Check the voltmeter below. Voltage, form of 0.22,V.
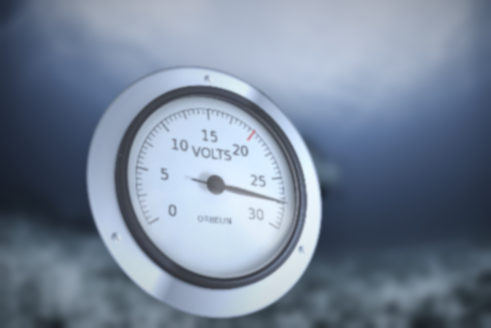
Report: 27.5,V
